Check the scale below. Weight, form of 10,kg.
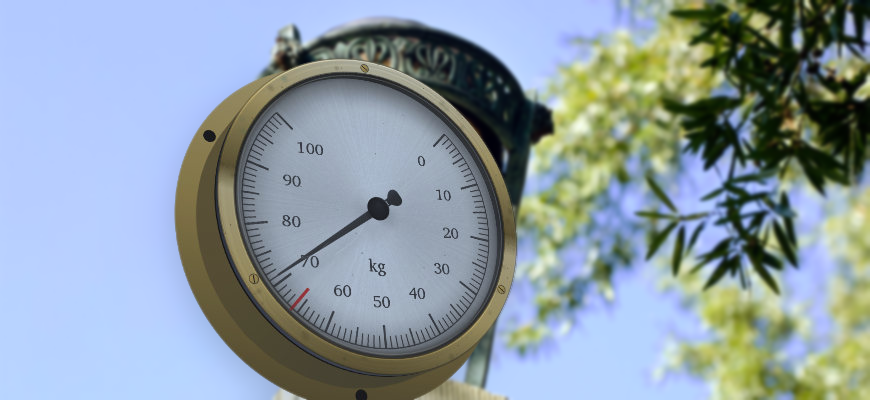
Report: 71,kg
